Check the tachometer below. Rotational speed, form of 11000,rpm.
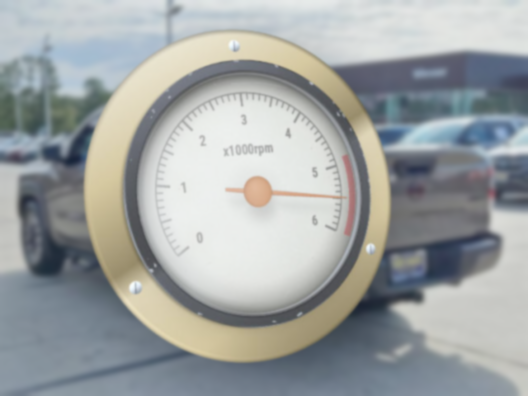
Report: 5500,rpm
